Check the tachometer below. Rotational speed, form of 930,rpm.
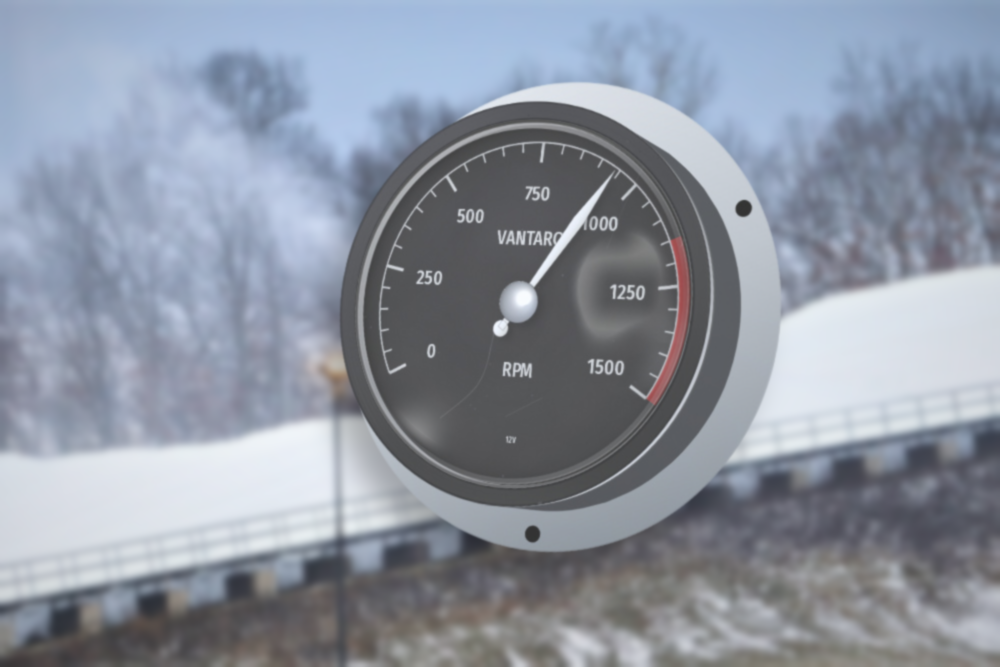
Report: 950,rpm
